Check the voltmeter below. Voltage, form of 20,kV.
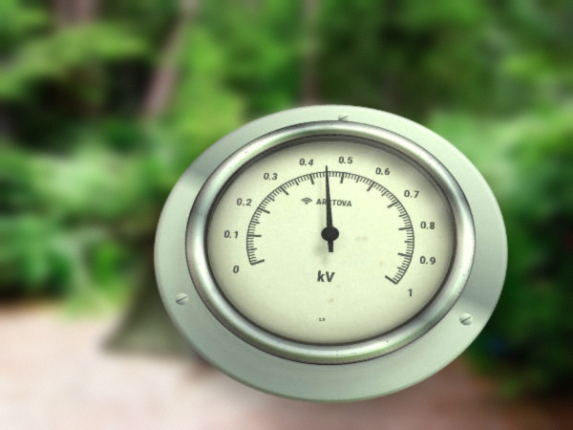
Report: 0.45,kV
